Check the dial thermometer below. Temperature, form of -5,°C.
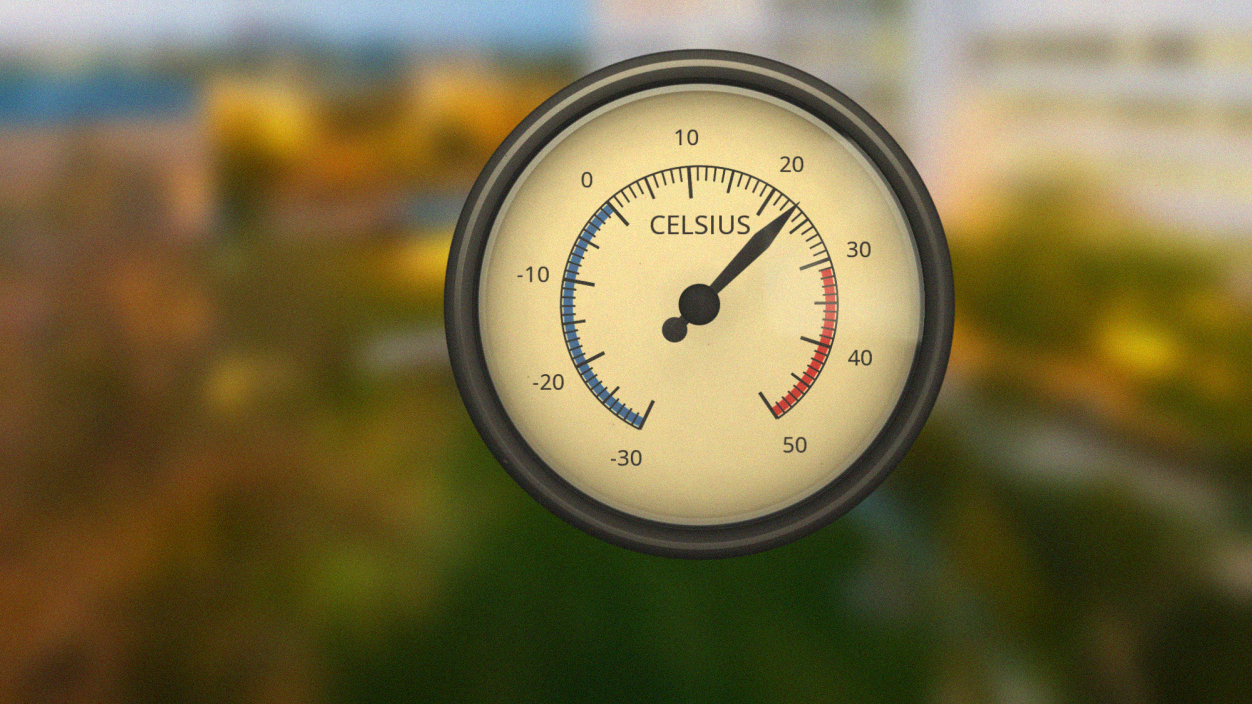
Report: 23,°C
